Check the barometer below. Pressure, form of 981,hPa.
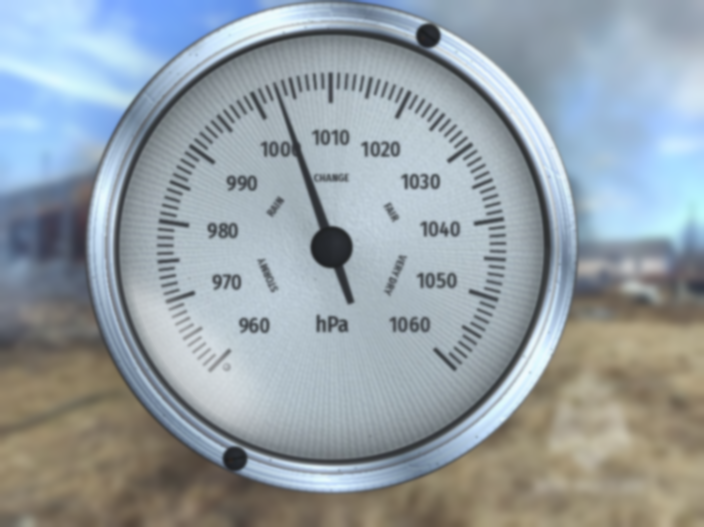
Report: 1003,hPa
